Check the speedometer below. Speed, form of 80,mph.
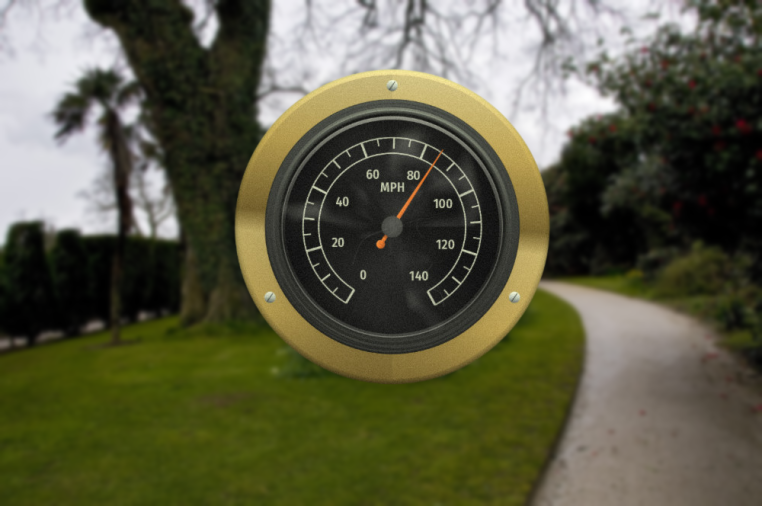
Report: 85,mph
